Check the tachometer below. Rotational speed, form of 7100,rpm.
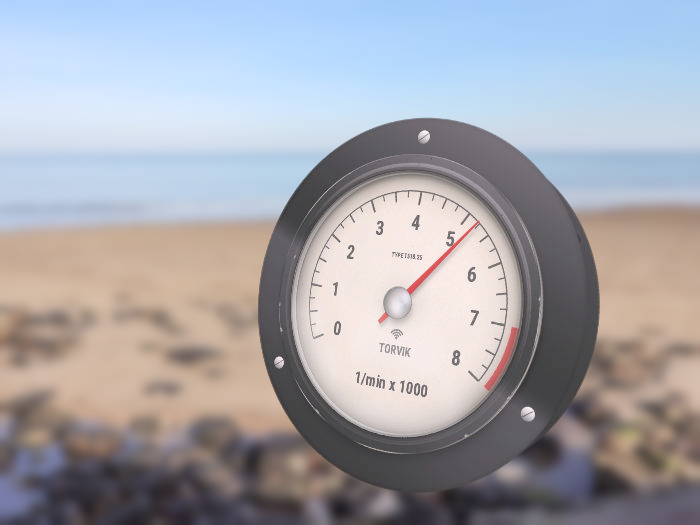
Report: 5250,rpm
